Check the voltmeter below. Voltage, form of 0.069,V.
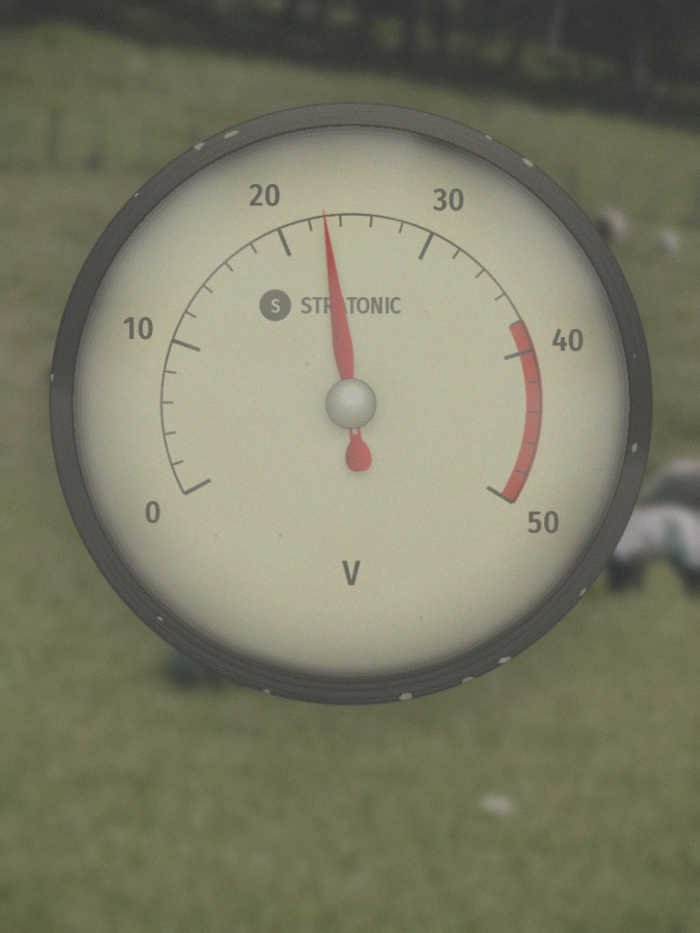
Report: 23,V
